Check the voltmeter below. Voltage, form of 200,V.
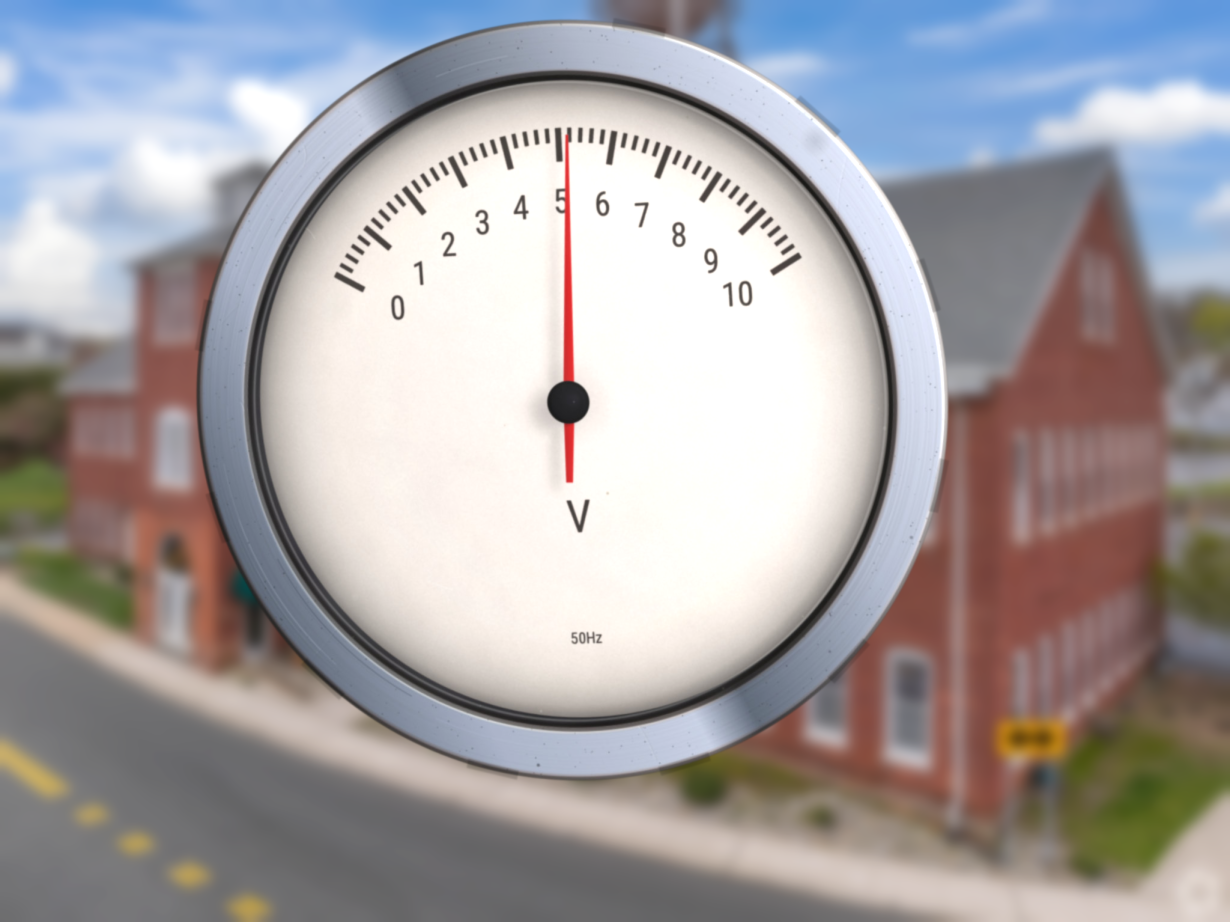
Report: 5.2,V
